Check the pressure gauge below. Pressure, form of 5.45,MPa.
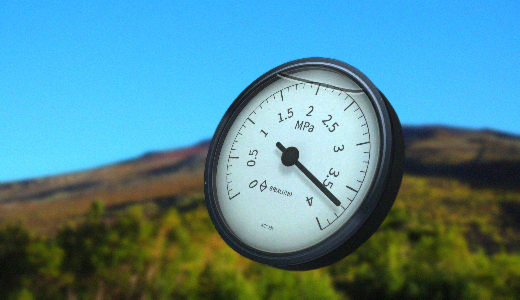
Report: 3.7,MPa
